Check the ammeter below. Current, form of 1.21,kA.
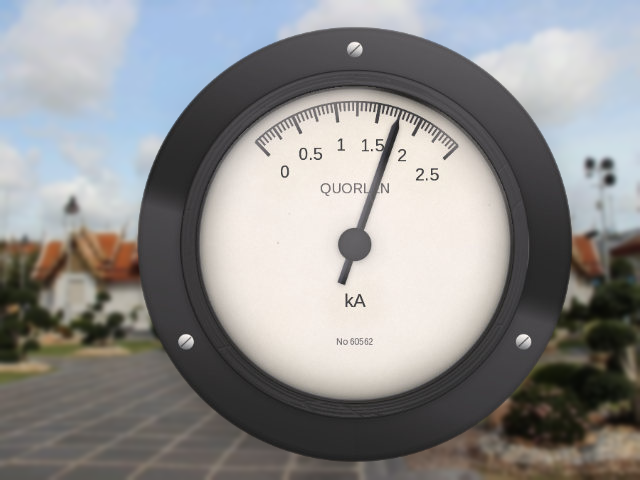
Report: 1.75,kA
